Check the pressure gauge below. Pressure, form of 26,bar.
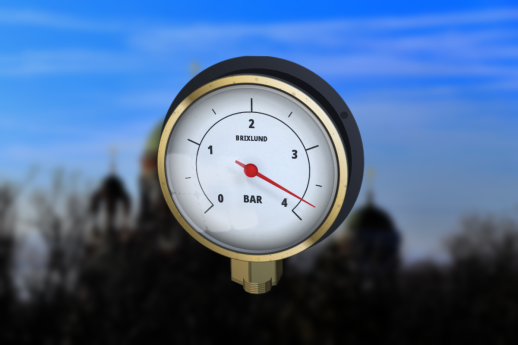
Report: 3.75,bar
